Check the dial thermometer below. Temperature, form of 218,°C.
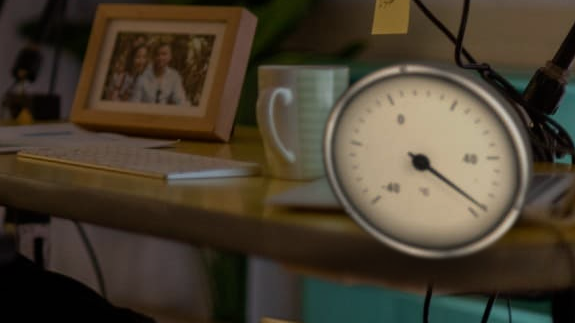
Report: 56,°C
